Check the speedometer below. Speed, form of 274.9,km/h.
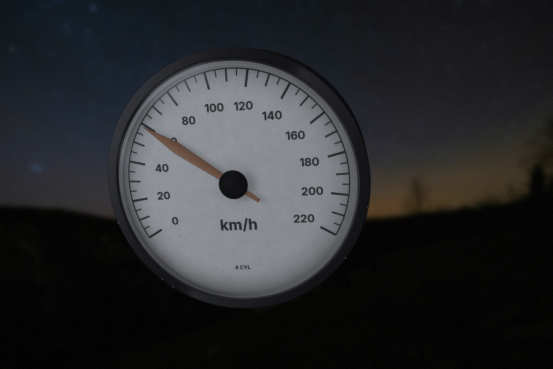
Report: 60,km/h
